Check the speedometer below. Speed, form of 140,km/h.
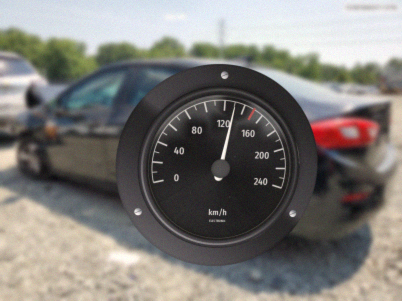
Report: 130,km/h
